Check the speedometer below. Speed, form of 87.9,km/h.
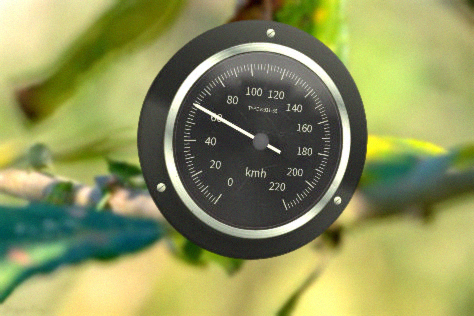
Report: 60,km/h
